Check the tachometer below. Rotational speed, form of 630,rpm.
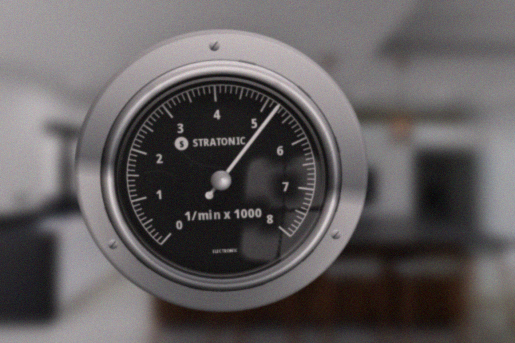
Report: 5200,rpm
